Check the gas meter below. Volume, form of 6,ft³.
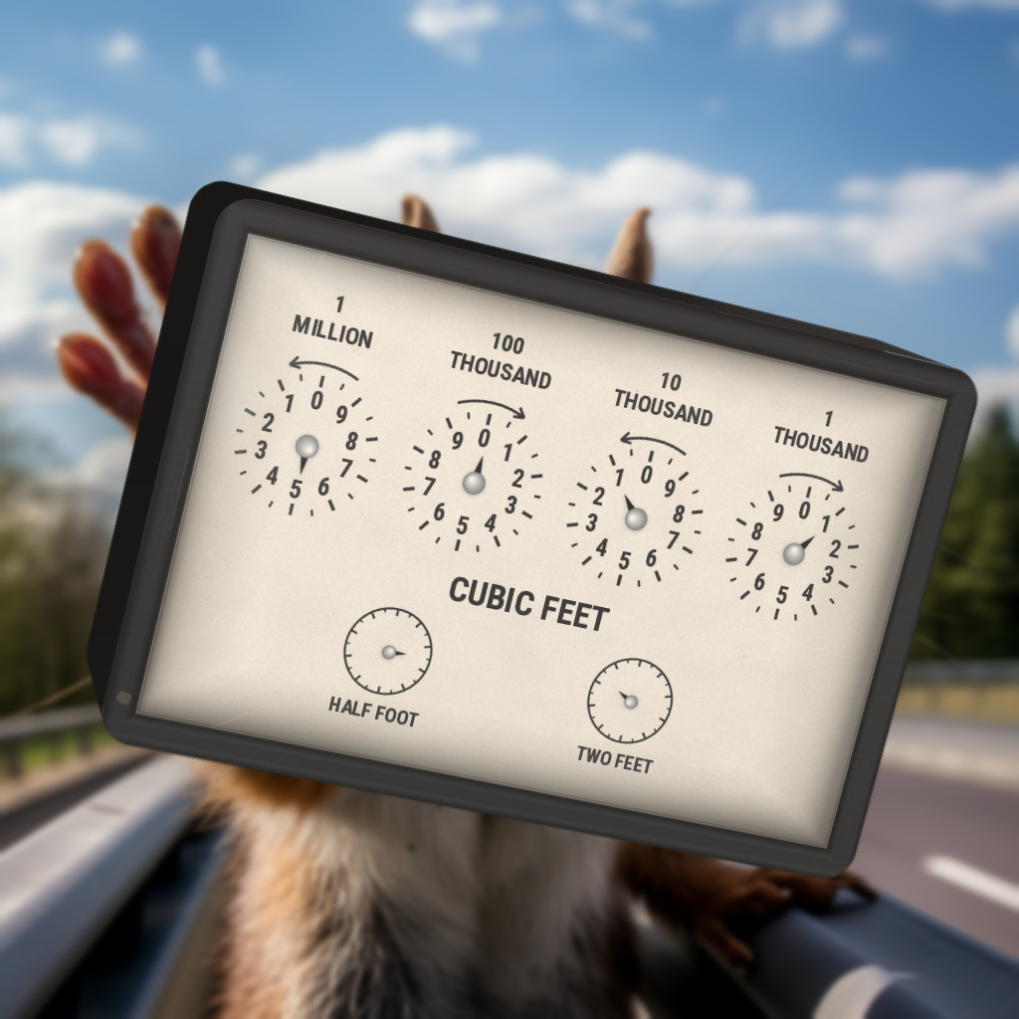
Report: 501100,ft³
